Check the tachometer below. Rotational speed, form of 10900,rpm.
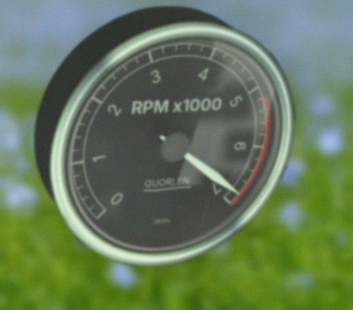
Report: 6800,rpm
